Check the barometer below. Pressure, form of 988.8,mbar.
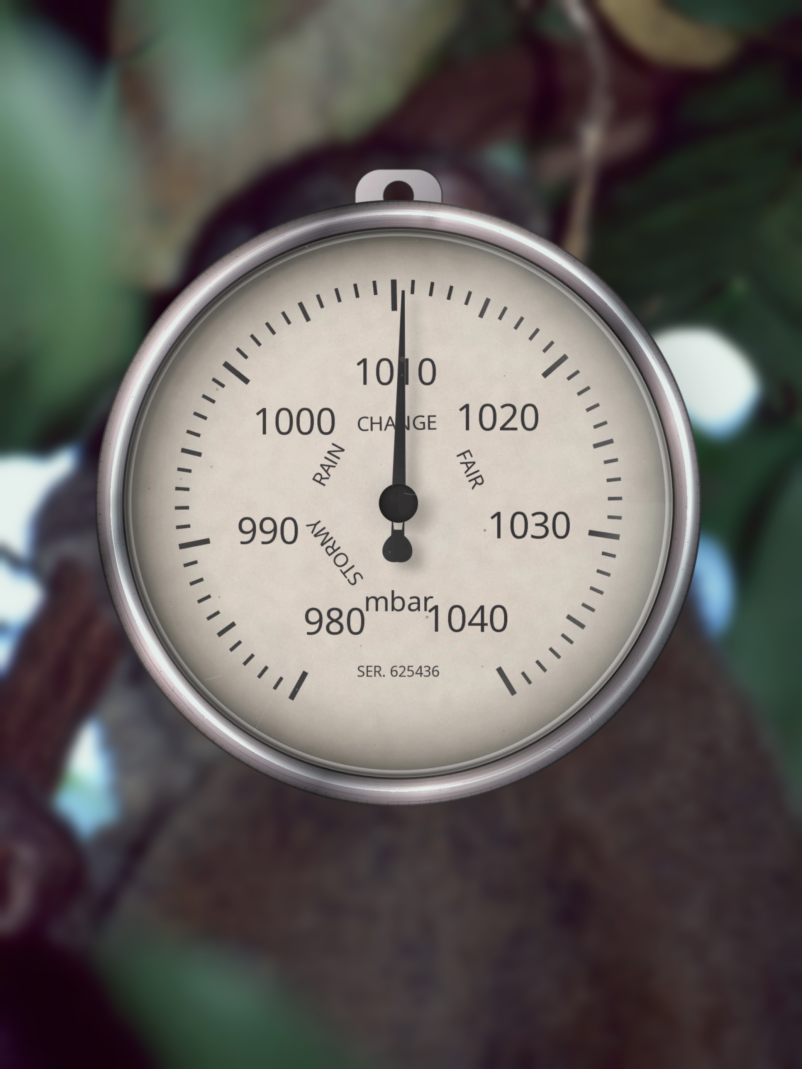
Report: 1010.5,mbar
